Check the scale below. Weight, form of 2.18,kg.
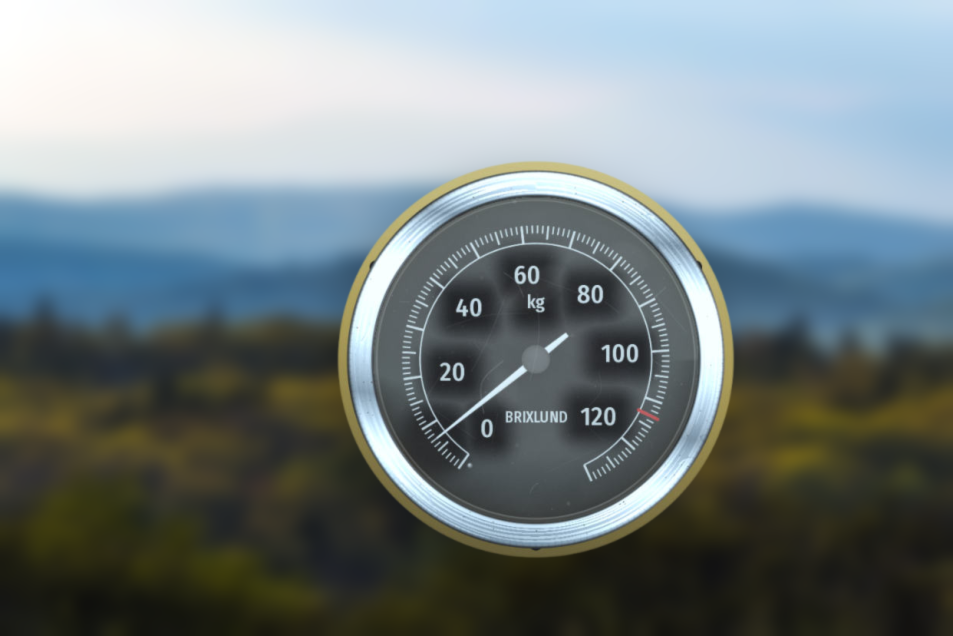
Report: 7,kg
